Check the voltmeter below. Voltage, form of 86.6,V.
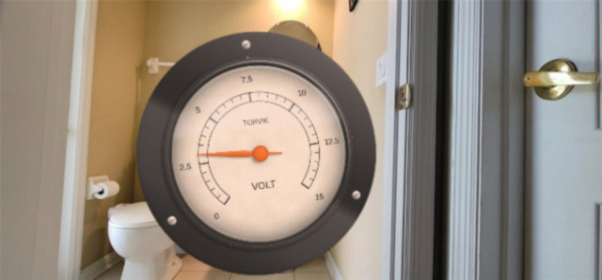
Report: 3,V
